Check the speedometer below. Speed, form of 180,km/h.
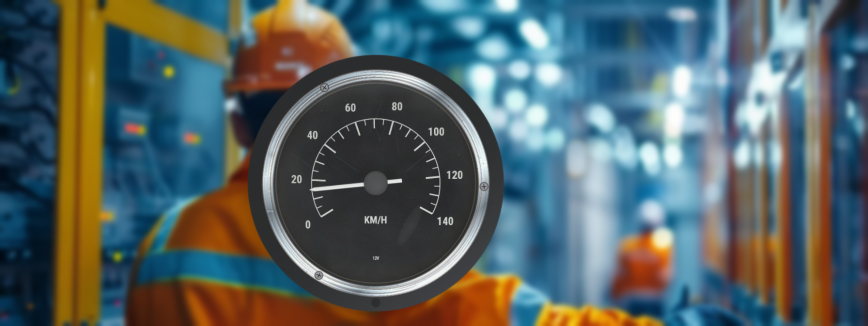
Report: 15,km/h
